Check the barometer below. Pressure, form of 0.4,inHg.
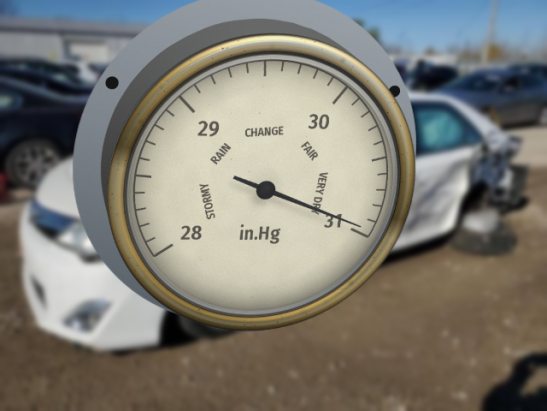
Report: 30.95,inHg
